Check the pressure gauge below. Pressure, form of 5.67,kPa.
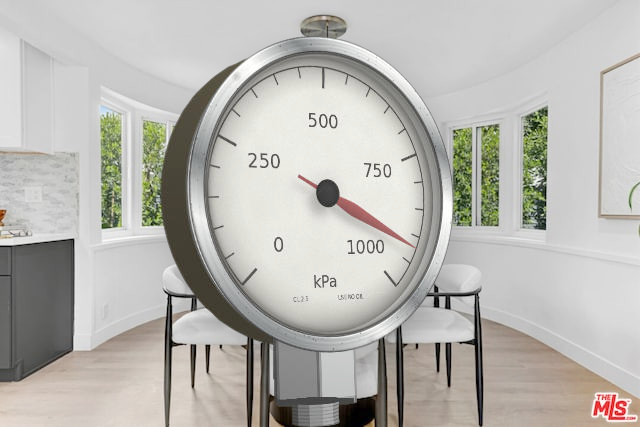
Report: 925,kPa
